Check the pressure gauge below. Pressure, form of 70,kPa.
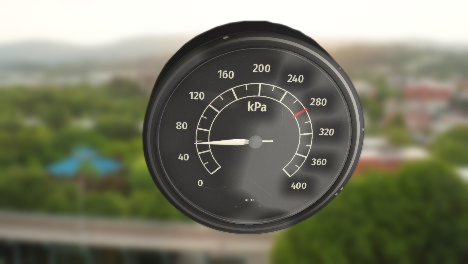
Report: 60,kPa
